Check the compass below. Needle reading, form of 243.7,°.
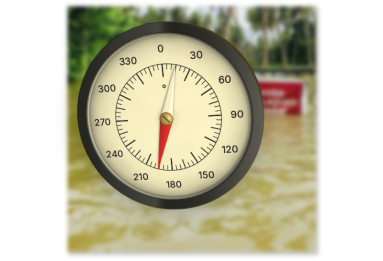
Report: 195,°
